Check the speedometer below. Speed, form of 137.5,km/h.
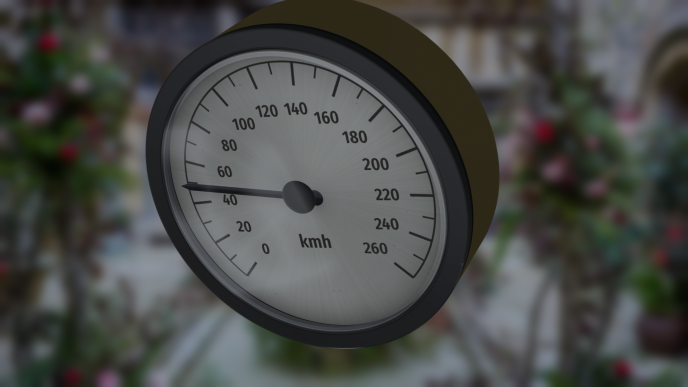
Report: 50,km/h
